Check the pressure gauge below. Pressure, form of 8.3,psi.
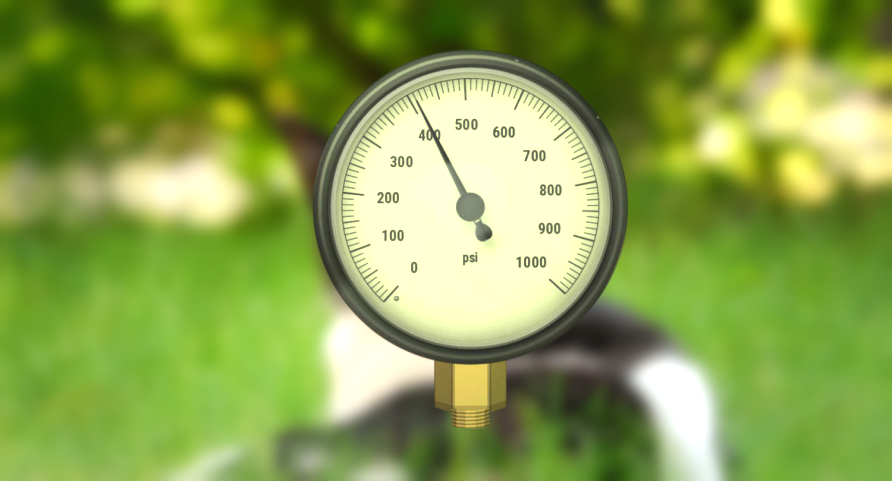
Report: 410,psi
